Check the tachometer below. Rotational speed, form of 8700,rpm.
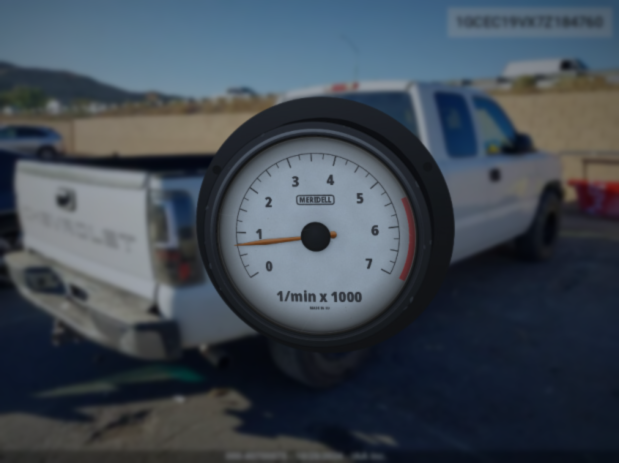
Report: 750,rpm
